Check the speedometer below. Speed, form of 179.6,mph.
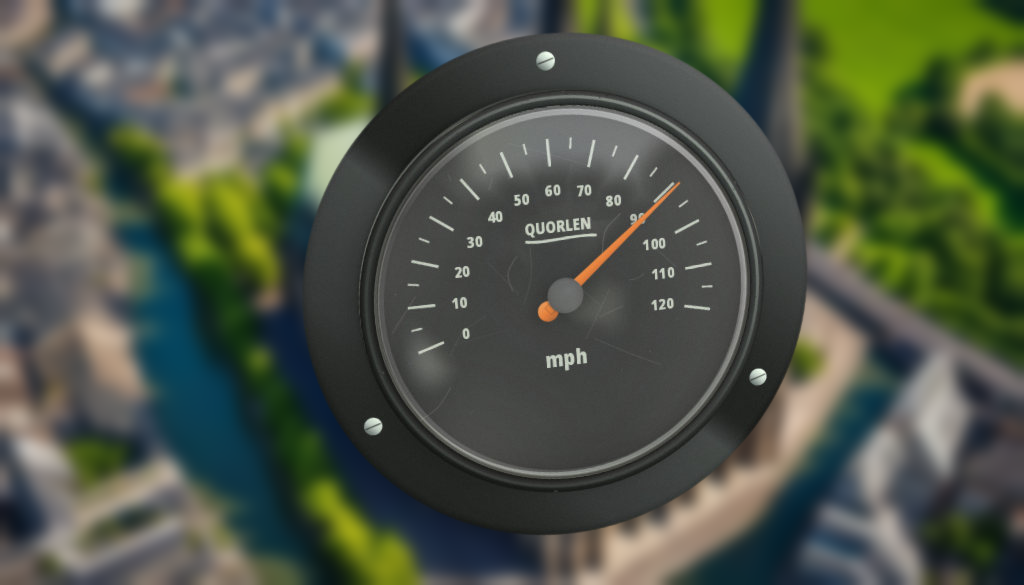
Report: 90,mph
